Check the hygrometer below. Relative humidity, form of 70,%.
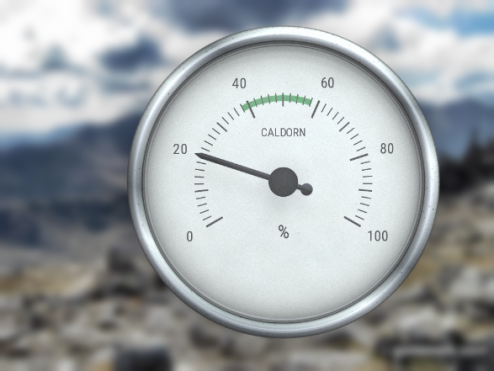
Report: 20,%
